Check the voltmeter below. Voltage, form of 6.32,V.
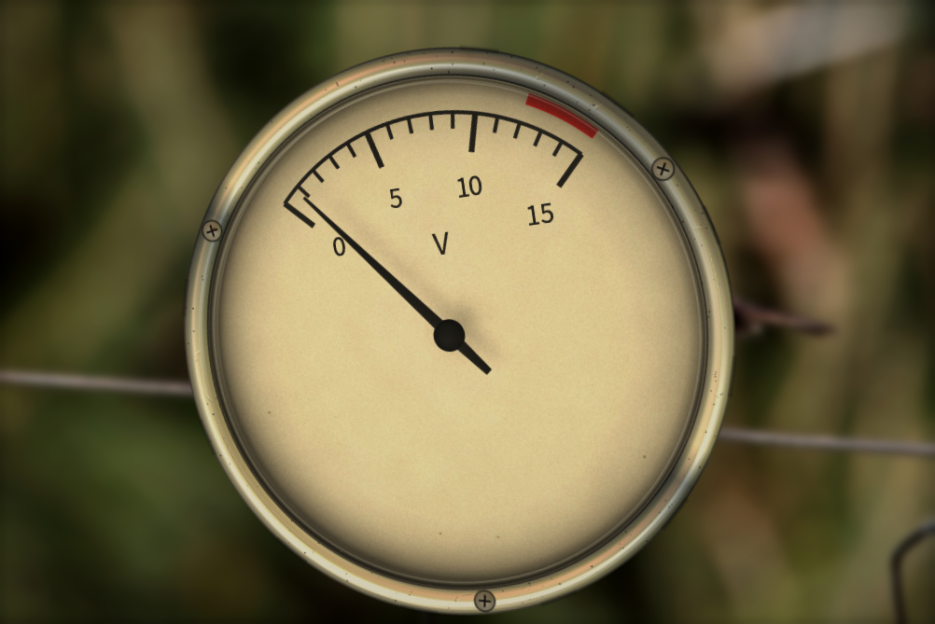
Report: 1,V
